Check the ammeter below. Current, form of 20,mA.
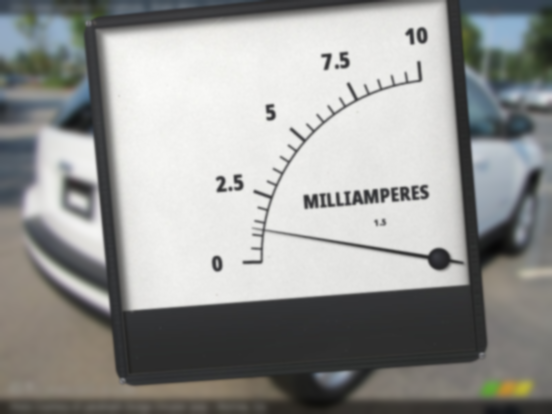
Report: 1.25,mA
